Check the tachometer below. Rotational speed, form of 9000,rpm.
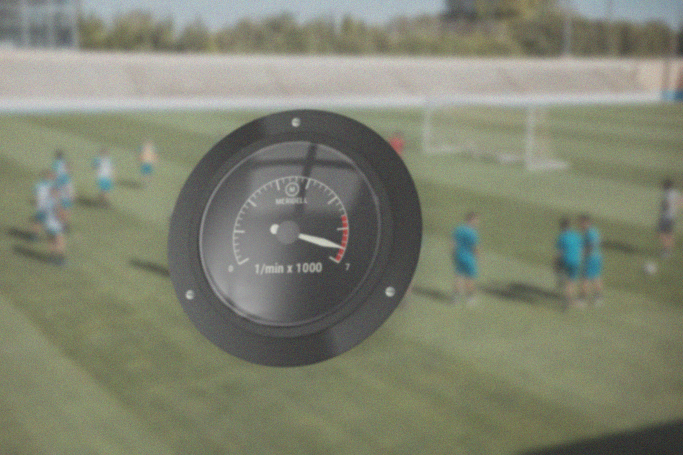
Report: 6600,rpm
